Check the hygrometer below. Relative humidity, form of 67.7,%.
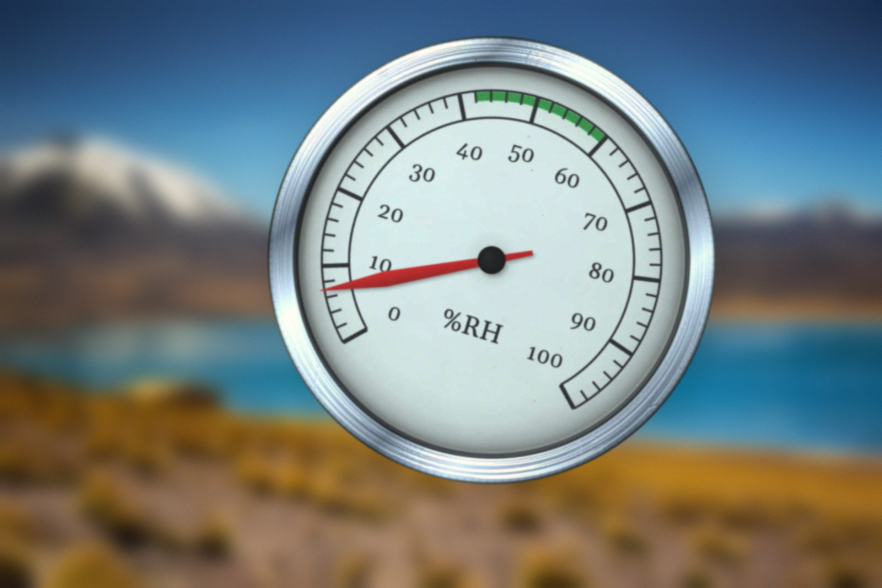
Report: 7,%
